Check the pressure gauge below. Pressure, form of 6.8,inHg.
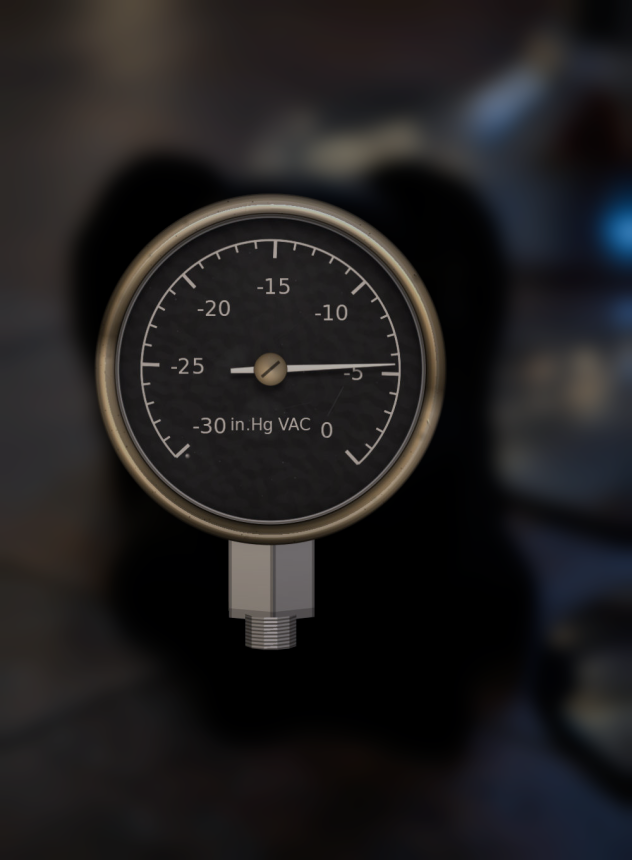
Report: -5.5,inHg
